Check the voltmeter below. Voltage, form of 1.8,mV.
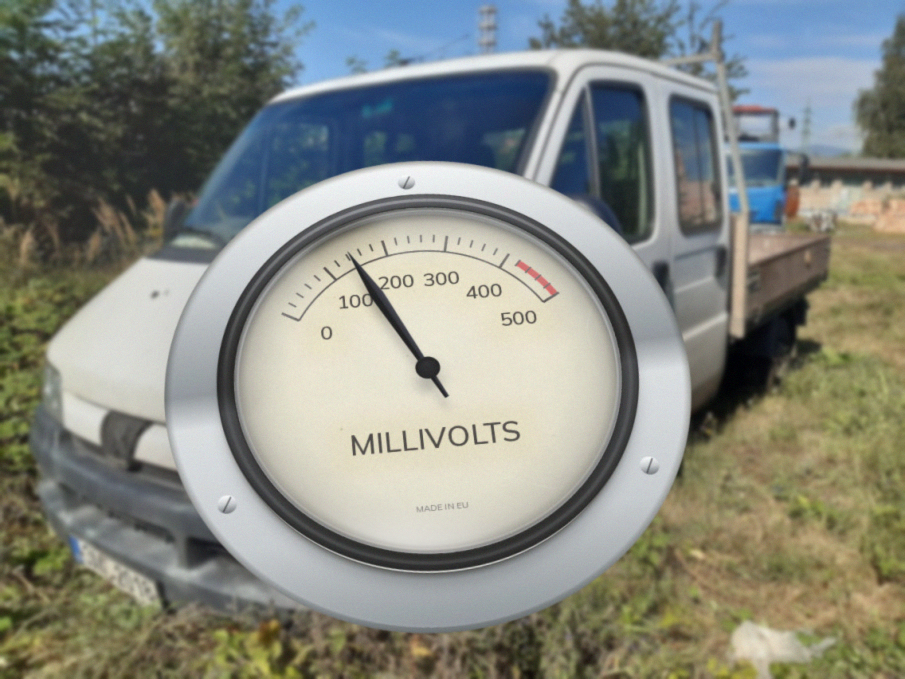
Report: 140,mV
